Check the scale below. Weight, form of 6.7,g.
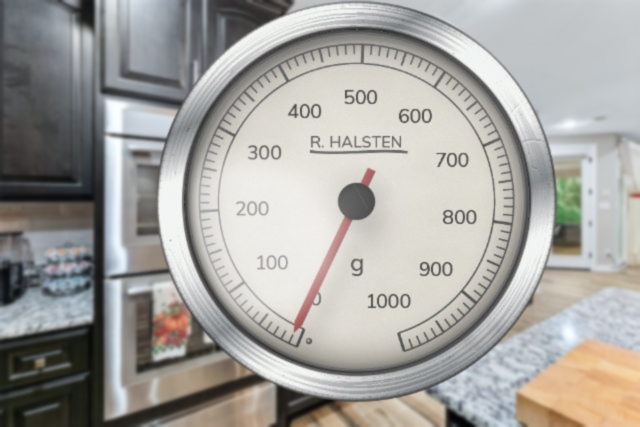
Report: 10,g
